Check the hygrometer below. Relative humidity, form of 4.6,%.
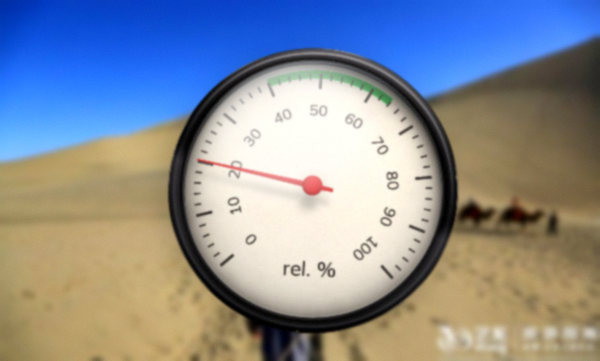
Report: 20,%
